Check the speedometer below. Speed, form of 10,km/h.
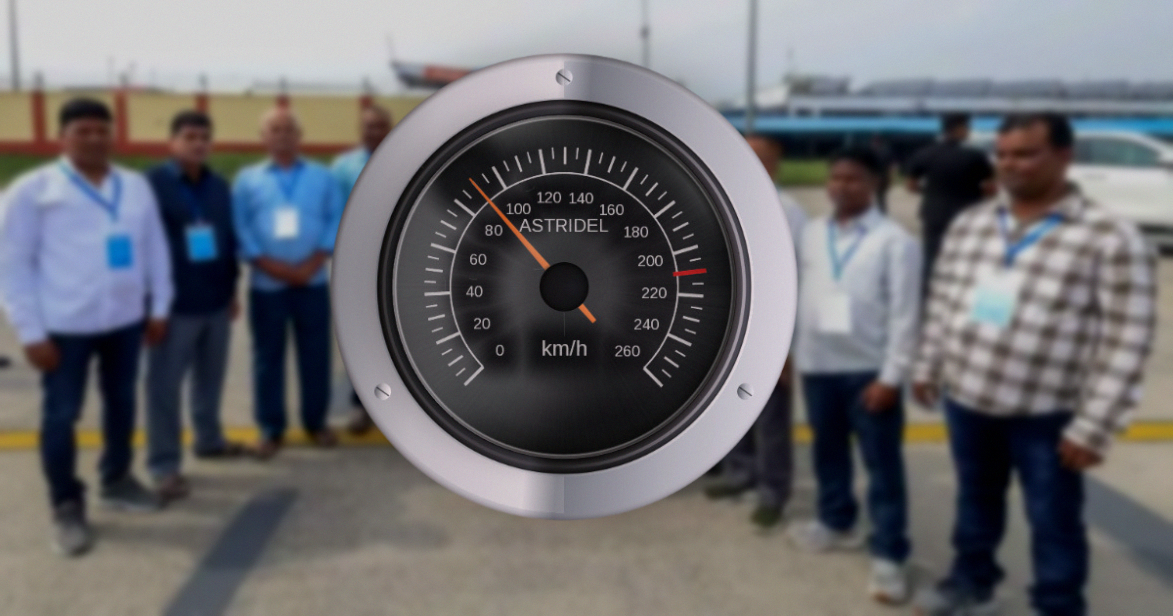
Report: 90,km/h
